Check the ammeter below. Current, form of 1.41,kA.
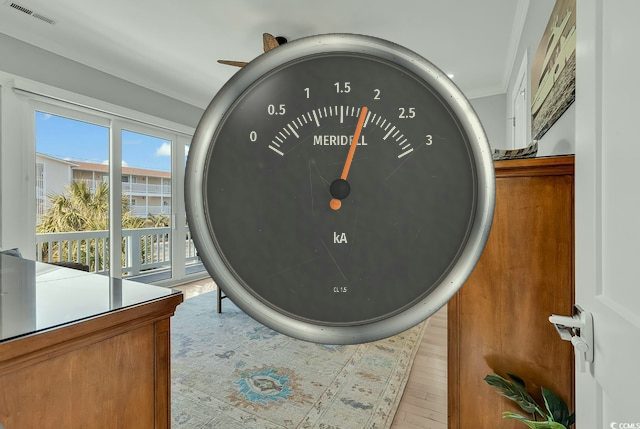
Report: 1.9,kA
